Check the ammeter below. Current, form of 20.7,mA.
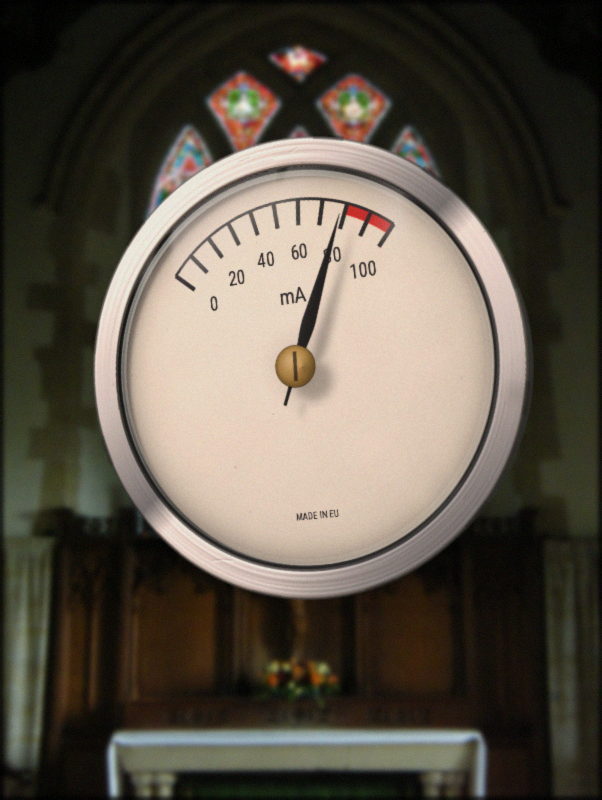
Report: 80,mA
